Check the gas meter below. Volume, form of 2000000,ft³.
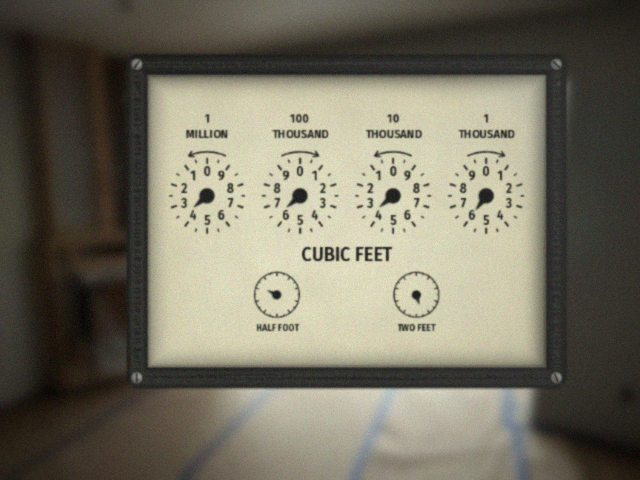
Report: 363600,ft³
